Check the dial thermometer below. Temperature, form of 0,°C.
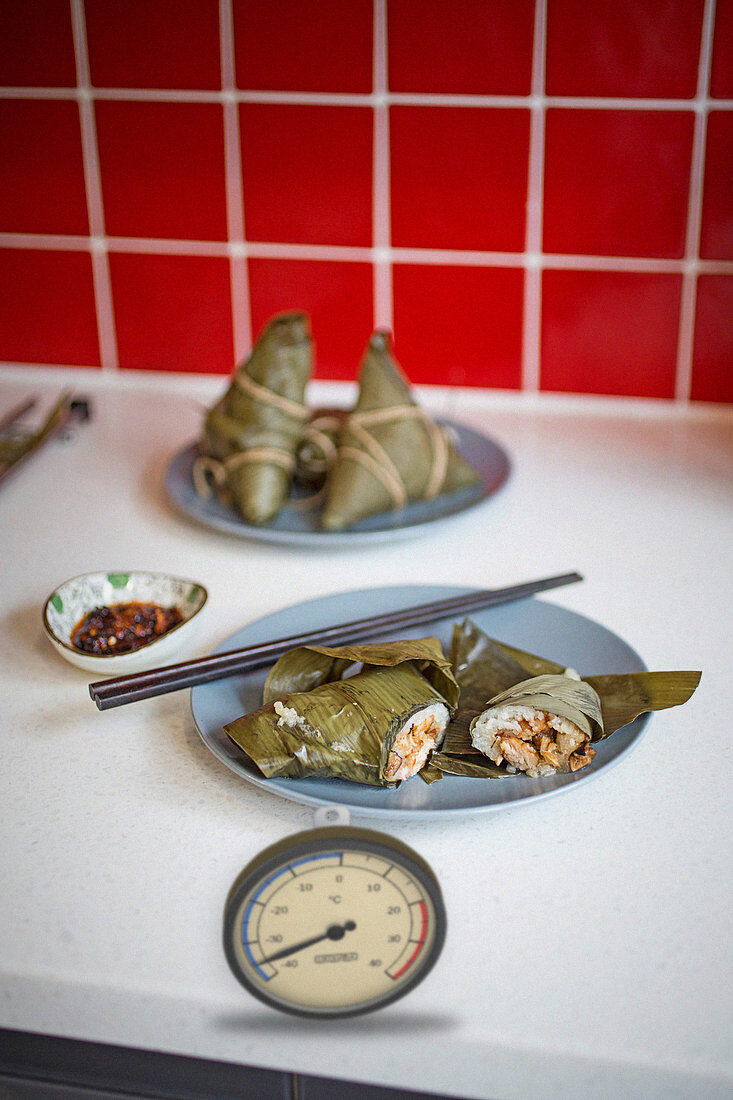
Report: -35,°C
